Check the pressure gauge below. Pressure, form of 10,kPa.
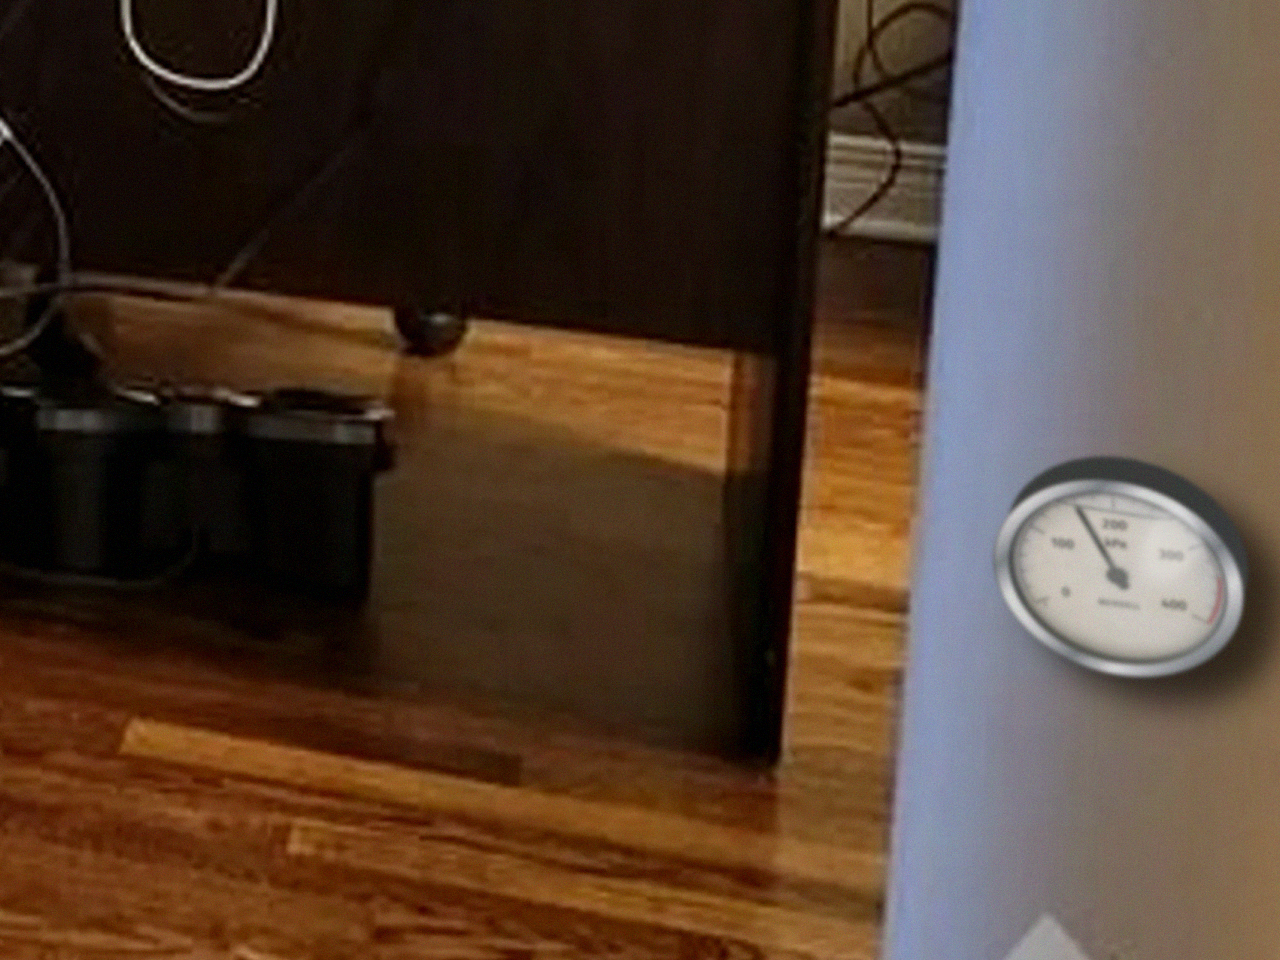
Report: 160,kPa
